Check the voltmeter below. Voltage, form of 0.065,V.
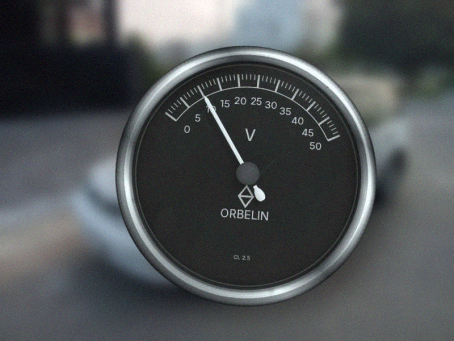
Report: 10,V
